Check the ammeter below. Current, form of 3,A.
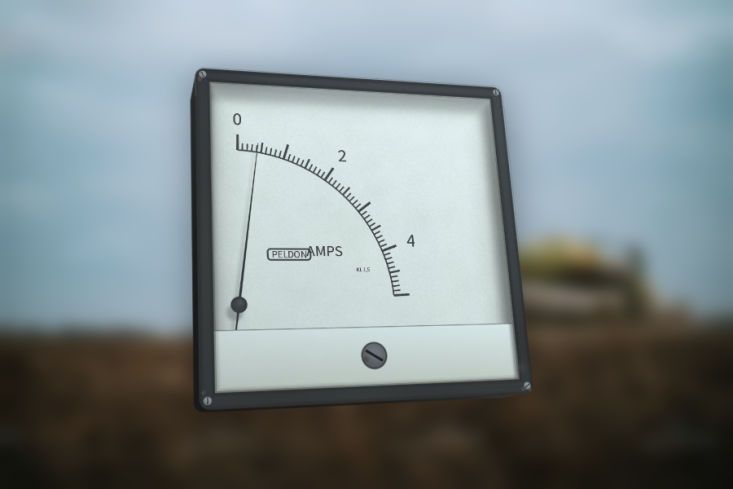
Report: 0.4,A
